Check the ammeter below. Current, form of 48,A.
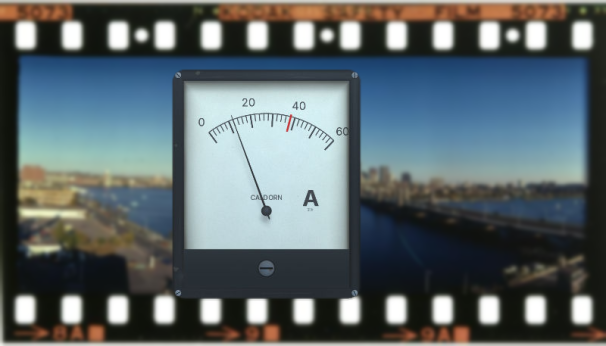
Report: 12,A
